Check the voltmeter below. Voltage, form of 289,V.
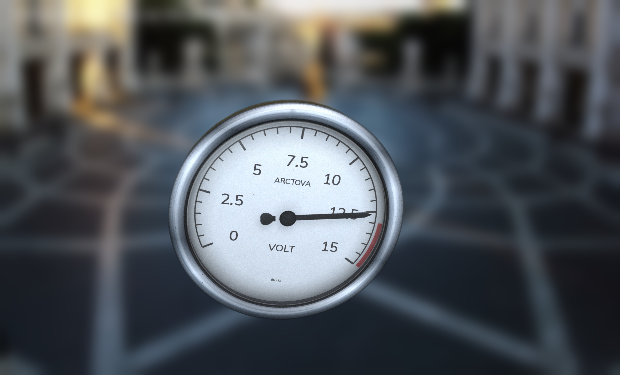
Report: 12.5,V
